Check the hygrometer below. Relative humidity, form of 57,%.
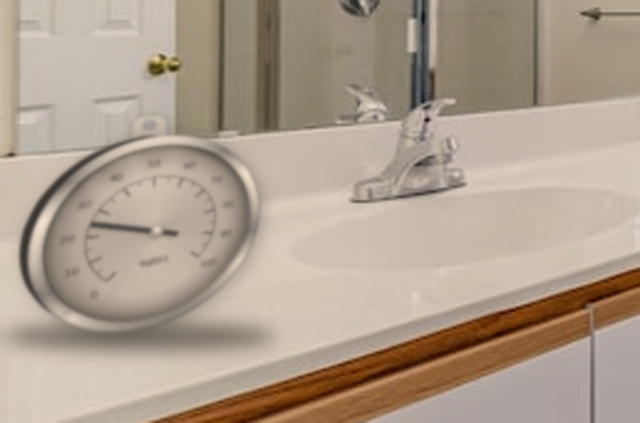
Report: 25,%
